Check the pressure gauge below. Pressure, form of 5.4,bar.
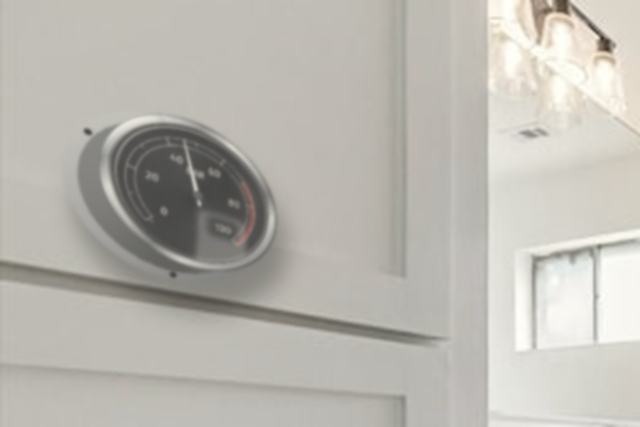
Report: 45,bar
